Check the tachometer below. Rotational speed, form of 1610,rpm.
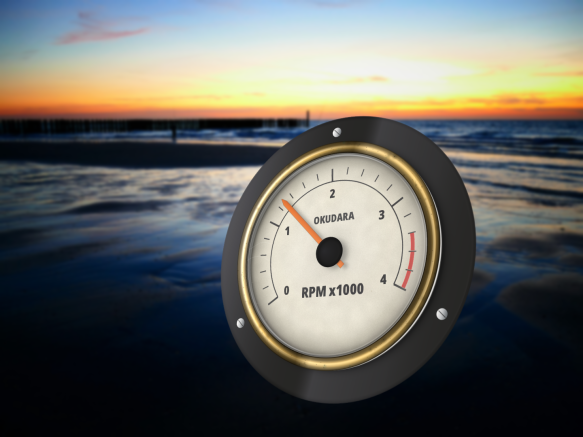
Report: 1300,rpm
